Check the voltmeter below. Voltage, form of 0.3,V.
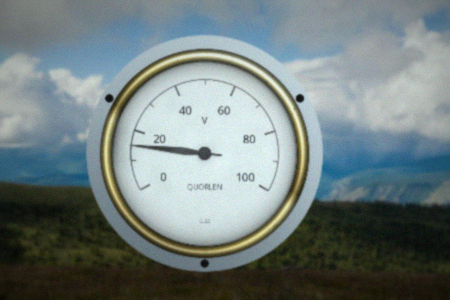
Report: 15,V
